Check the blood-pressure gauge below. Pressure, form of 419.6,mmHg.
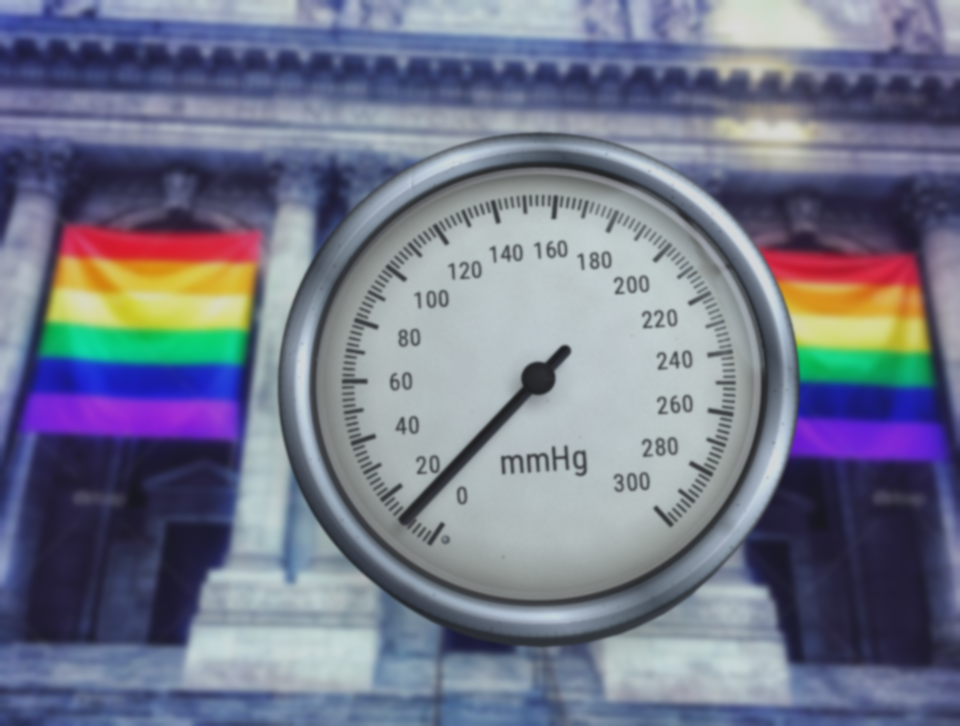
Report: 10,mmHg
